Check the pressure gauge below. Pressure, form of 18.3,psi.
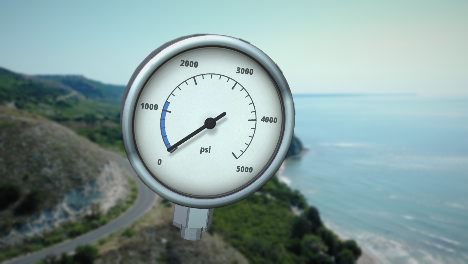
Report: 100,psi
